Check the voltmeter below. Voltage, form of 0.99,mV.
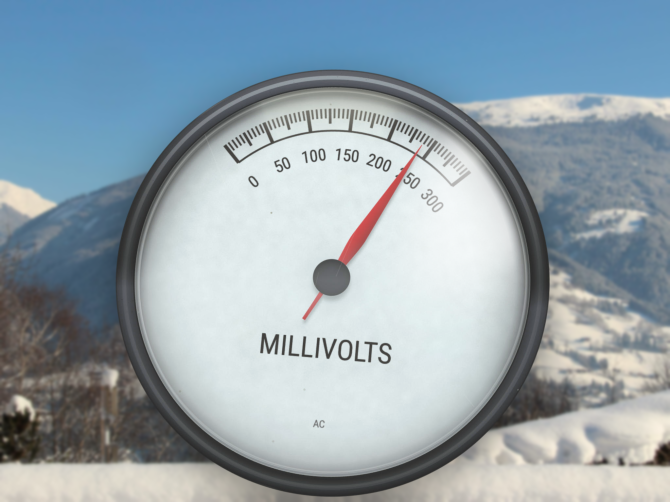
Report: 240,mV
